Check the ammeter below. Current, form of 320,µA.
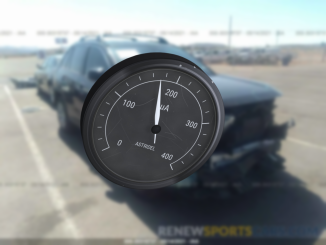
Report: 170,µA
